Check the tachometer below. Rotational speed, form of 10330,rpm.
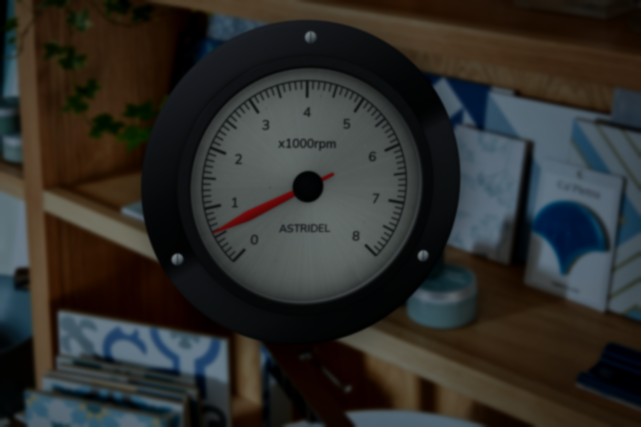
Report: 600,rpm
